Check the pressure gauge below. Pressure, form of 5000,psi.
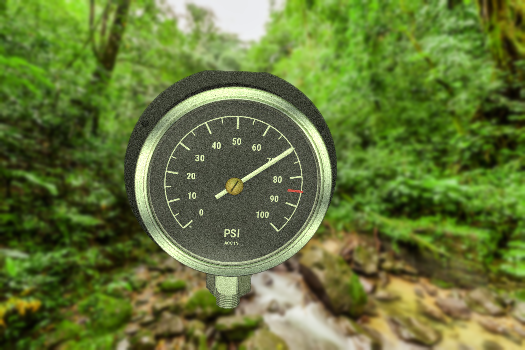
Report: 70,psi
